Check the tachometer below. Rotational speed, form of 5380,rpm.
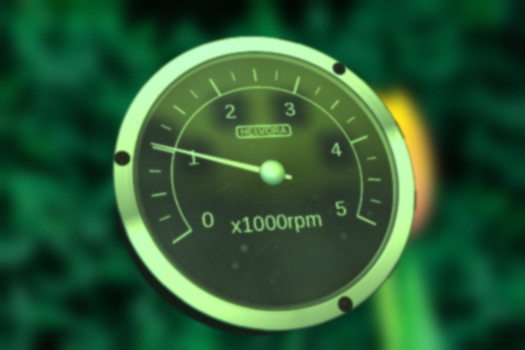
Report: 1000,rpm
